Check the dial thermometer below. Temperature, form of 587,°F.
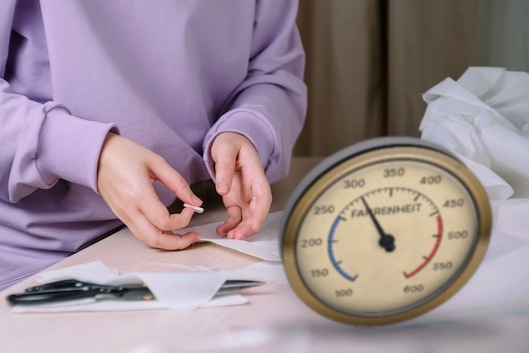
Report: 300,°F
